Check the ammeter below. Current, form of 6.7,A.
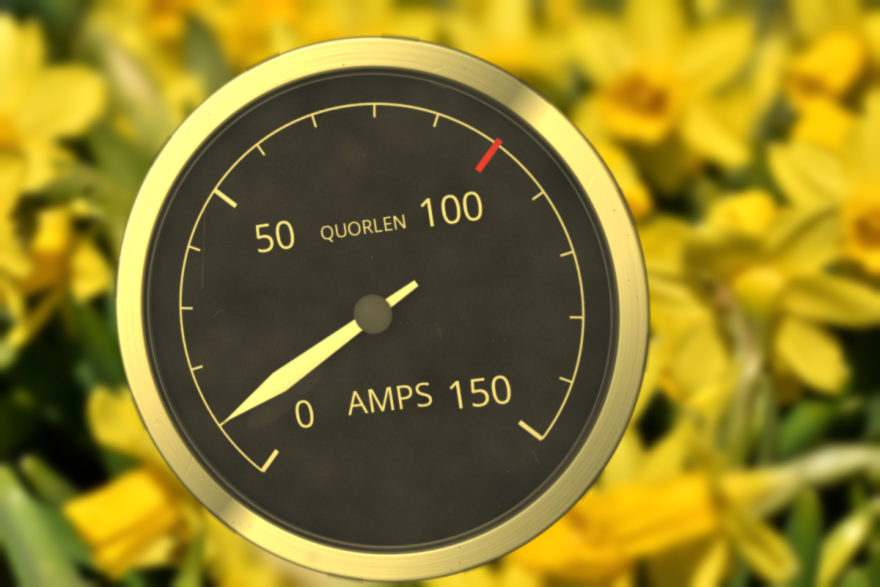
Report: 10,A
